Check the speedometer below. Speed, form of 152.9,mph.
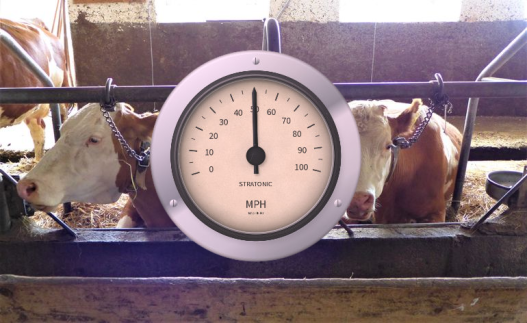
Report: 50,mph
